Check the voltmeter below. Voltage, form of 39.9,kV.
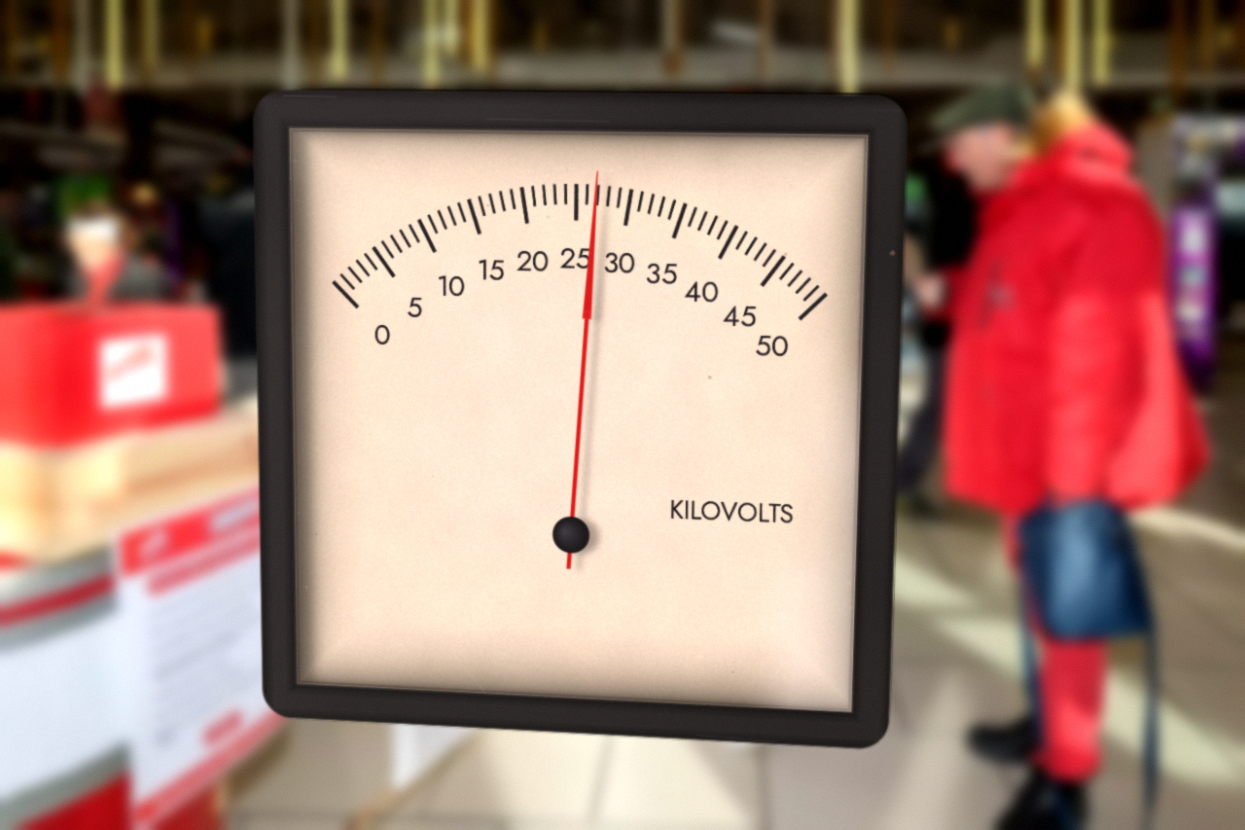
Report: 27,kV
